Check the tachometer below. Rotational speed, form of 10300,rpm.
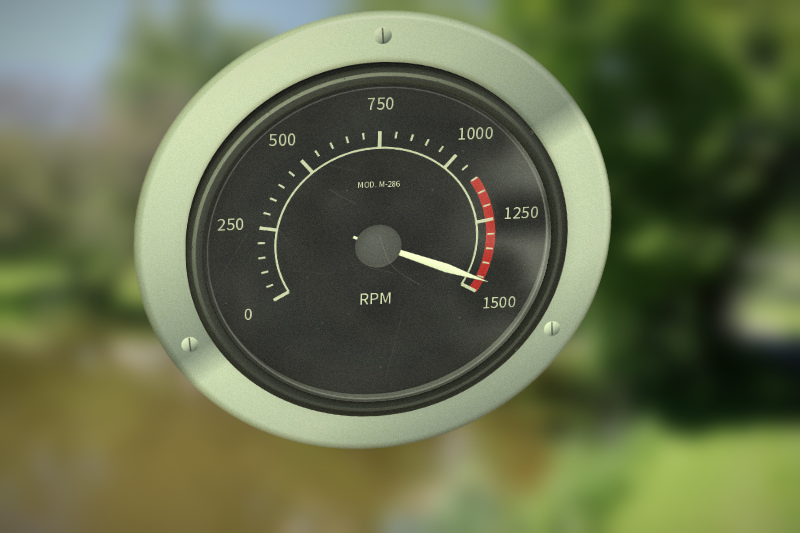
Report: 1450,rpm
